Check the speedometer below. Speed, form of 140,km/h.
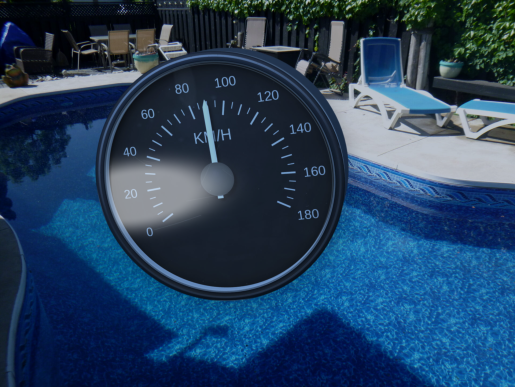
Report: 90,km/h
